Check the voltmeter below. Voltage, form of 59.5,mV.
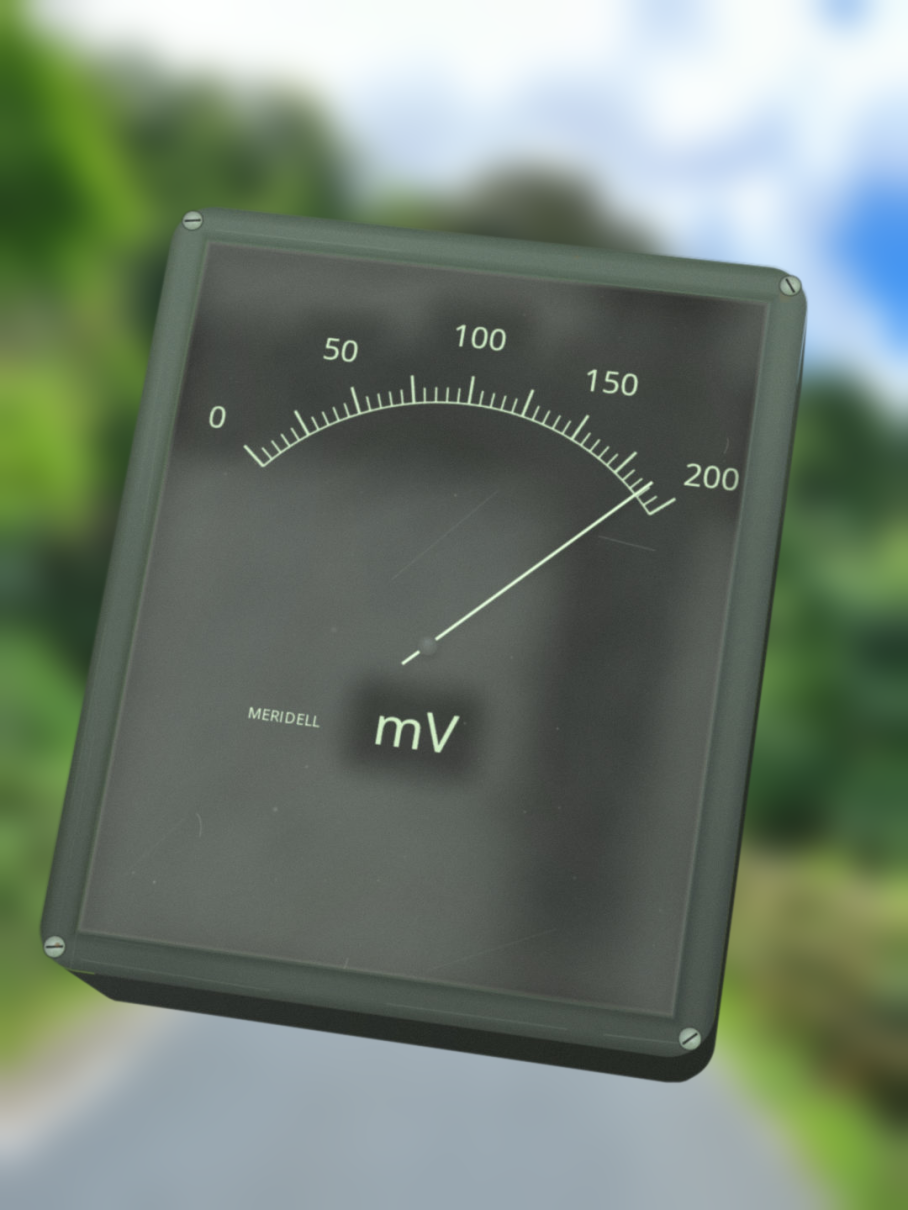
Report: 190,mV
